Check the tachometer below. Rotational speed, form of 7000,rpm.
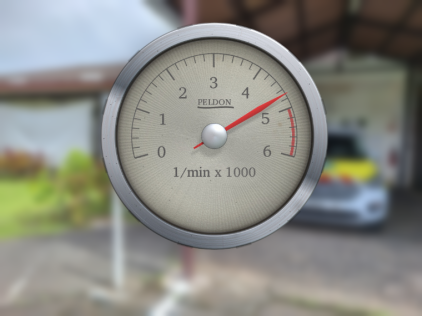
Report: 4700,rpm
